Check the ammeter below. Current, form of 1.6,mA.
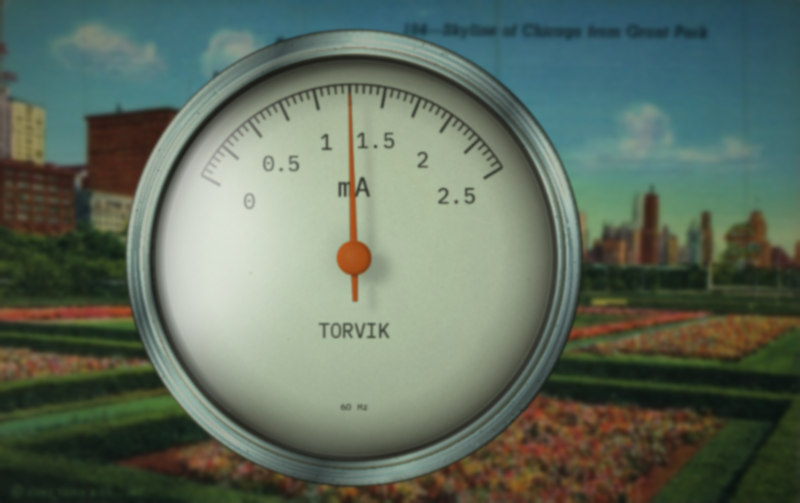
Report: 1.25,mA
